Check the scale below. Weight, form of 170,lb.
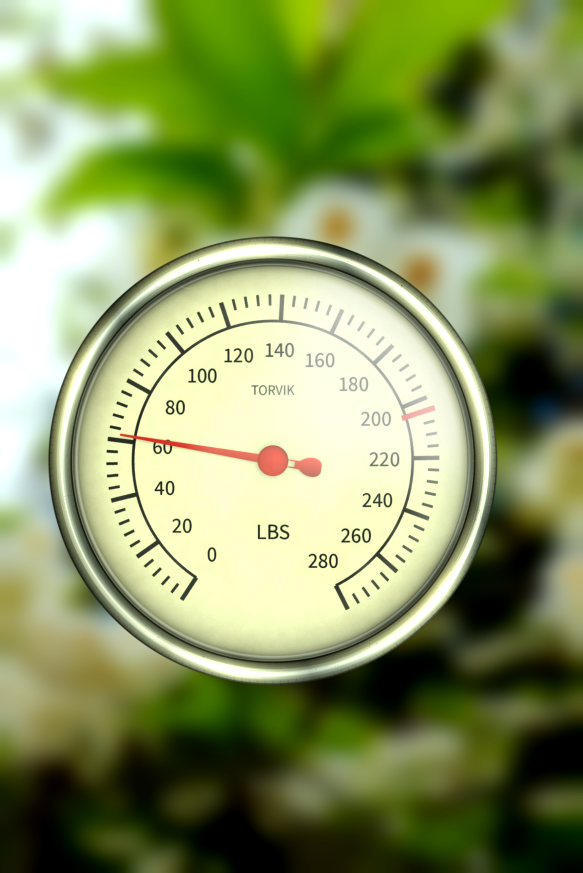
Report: 62,lb
